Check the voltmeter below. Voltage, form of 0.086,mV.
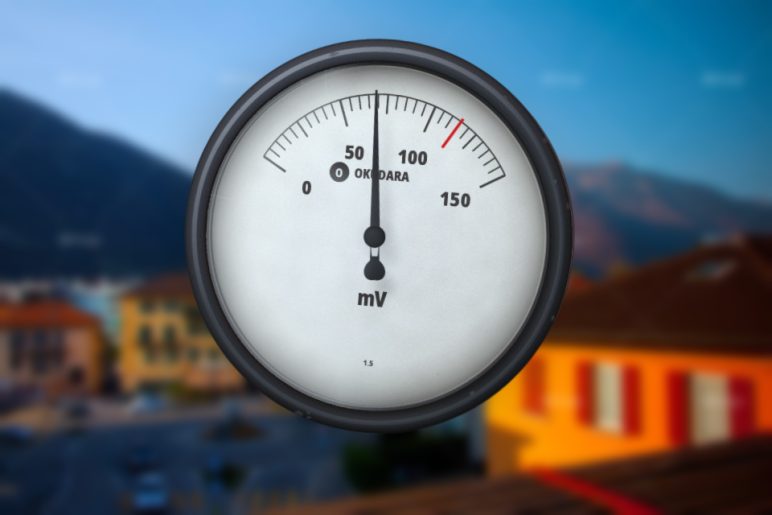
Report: 70,mV
